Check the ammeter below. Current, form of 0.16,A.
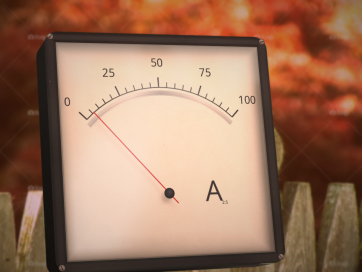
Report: 5,A
